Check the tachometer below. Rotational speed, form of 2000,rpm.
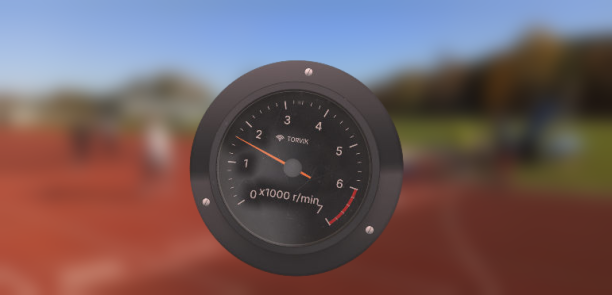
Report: 1600,rpm
